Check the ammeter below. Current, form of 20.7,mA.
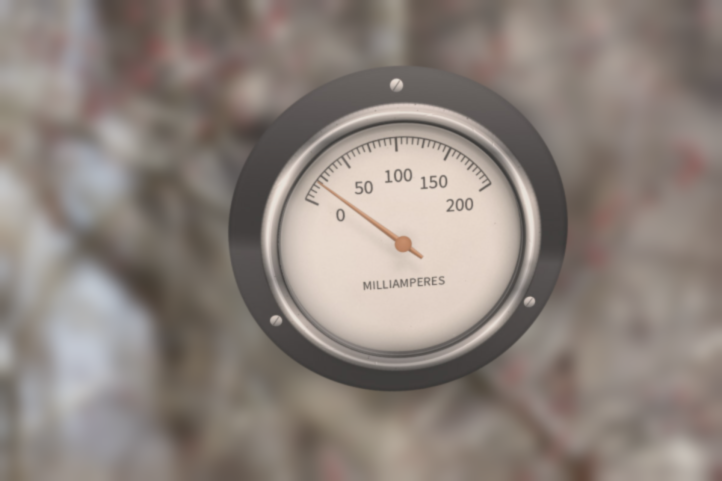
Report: 20,mA
